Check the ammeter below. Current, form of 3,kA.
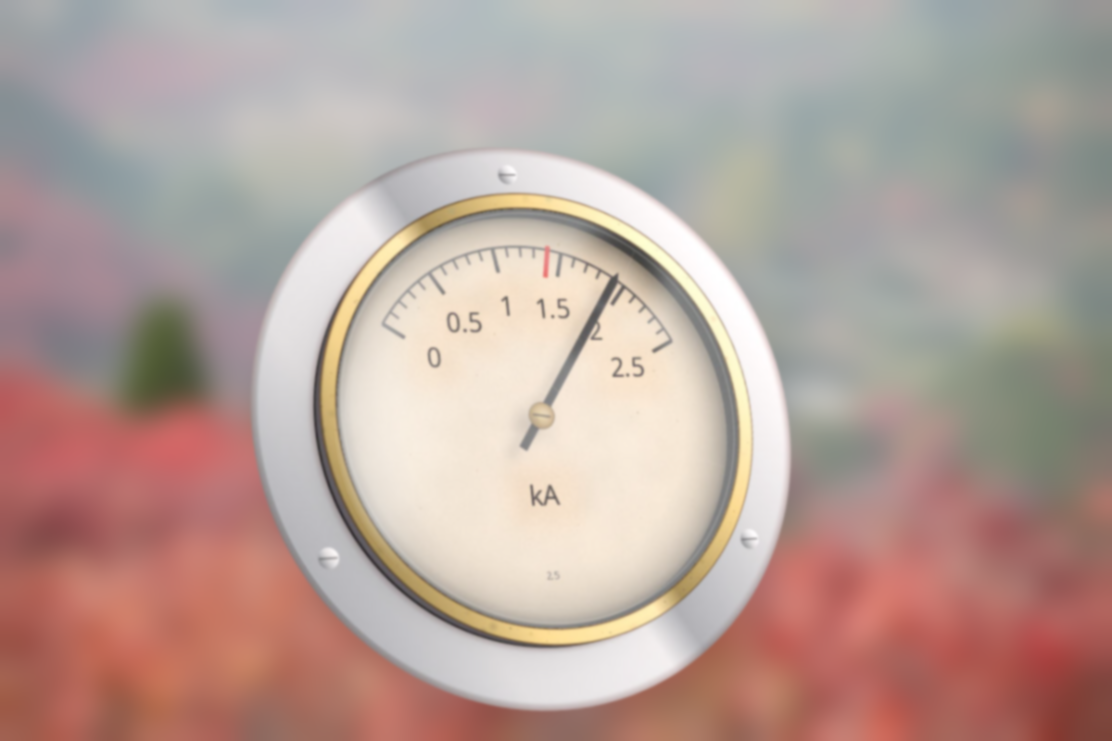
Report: 1.9,kA
